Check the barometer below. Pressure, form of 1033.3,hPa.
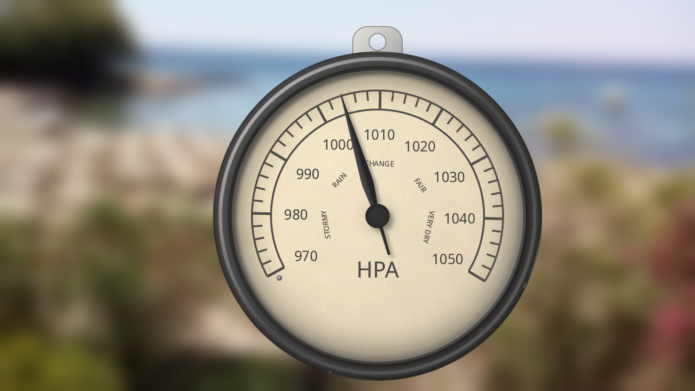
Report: 1004,hPa
